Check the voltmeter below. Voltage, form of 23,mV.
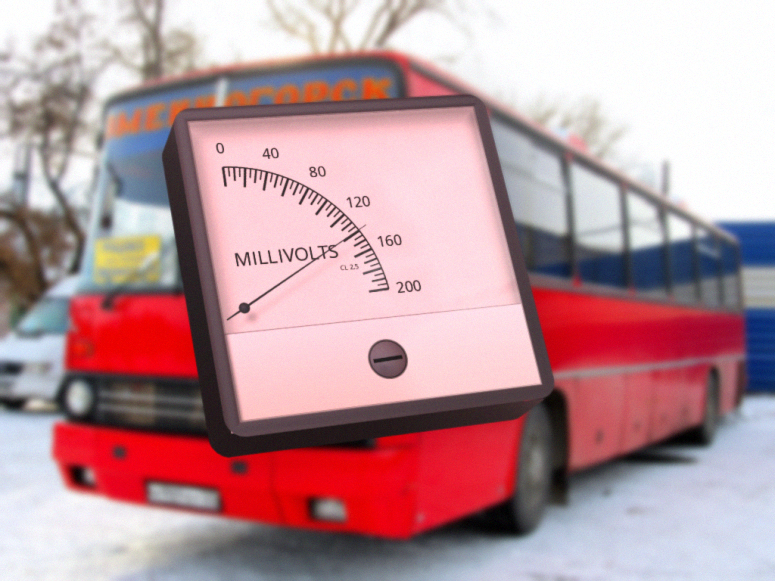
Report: 140,mV
